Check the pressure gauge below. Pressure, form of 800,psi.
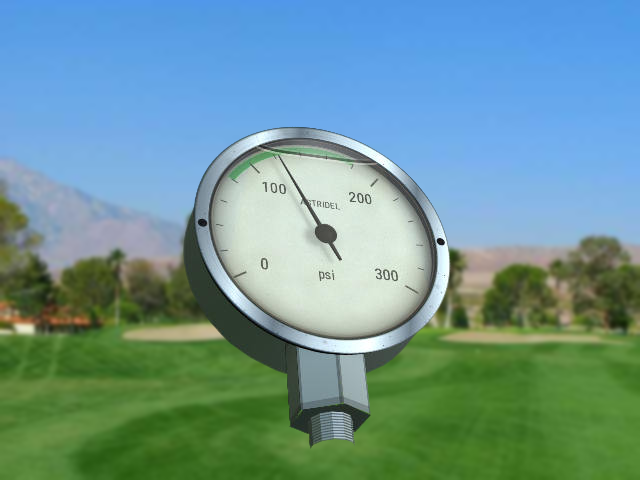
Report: 120,psi
